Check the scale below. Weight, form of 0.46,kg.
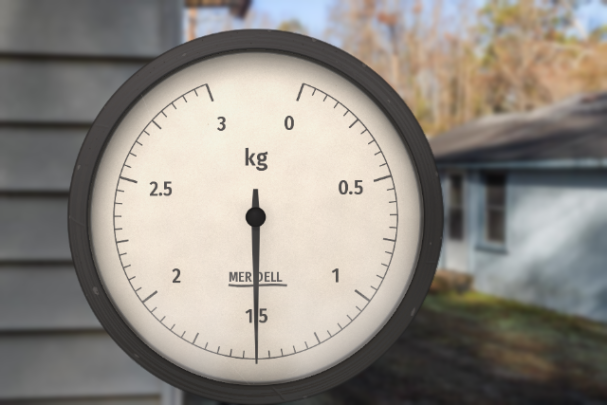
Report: 1.5,kg
